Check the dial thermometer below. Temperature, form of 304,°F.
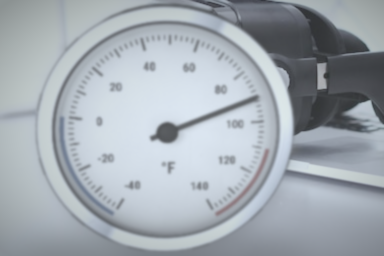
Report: 90,°F
